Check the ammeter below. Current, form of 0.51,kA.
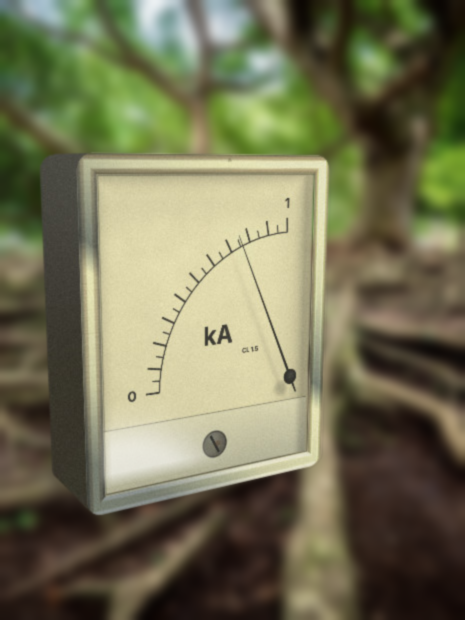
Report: 0.75,kA
